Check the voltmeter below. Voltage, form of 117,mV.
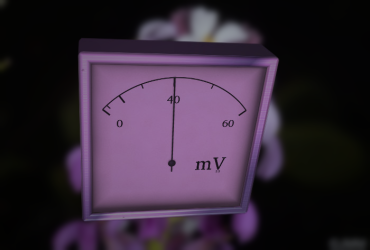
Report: 40,mV
